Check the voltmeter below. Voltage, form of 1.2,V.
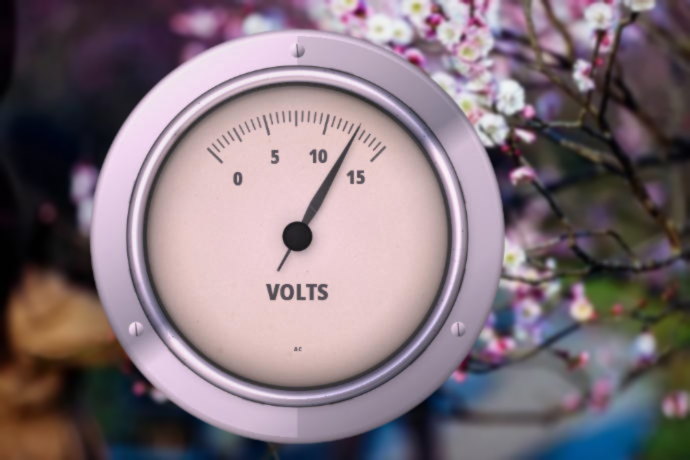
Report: 12.5,V
